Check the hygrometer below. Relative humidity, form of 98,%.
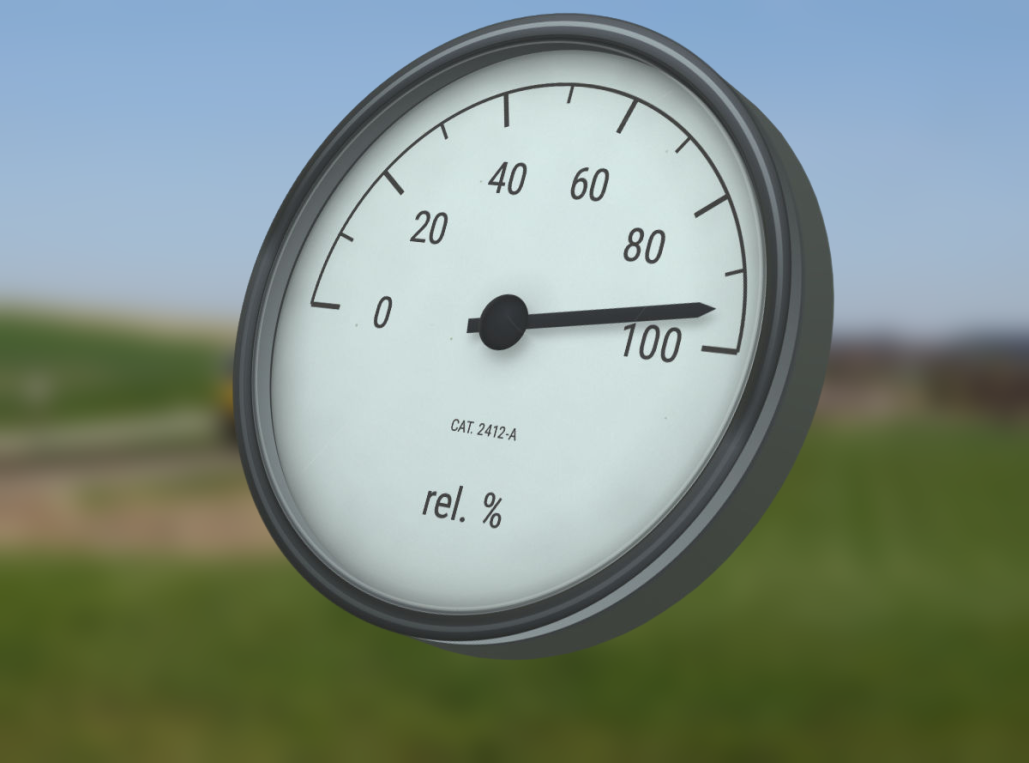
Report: 95,%
